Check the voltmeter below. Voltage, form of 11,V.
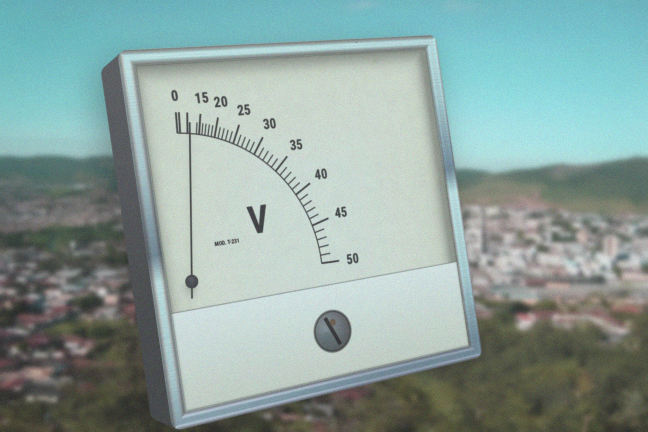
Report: 10,V
